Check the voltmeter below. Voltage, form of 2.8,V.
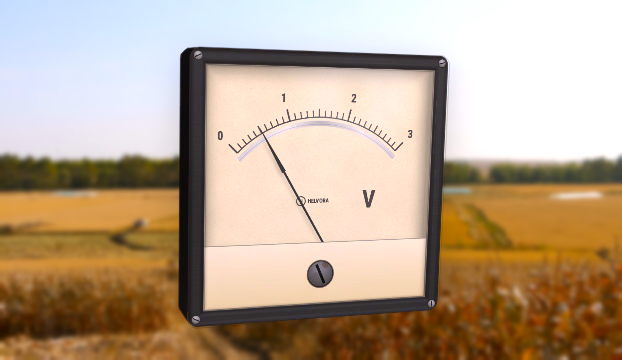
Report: 0.5,V
